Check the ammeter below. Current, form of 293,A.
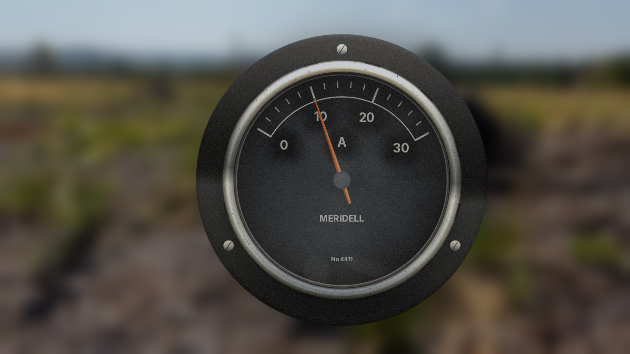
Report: 10,A
